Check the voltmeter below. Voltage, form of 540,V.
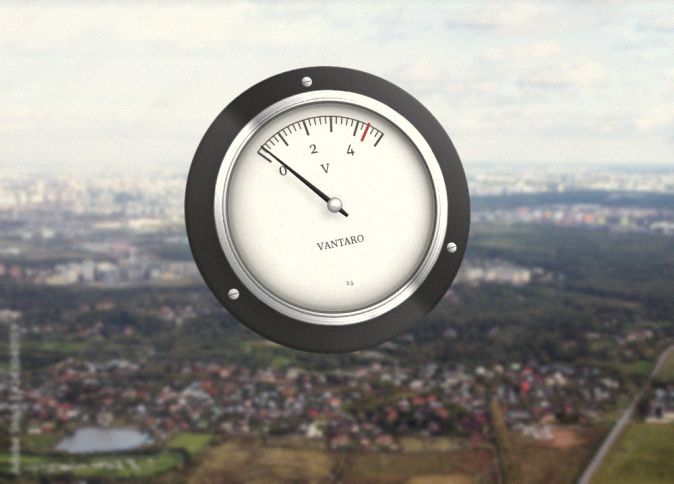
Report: 0.2,V
